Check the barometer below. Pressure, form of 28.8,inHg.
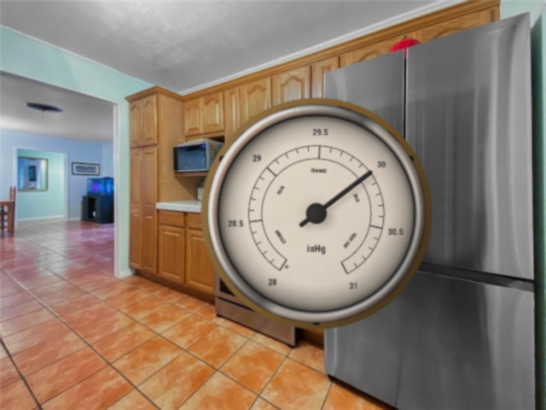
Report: 30,inHg
